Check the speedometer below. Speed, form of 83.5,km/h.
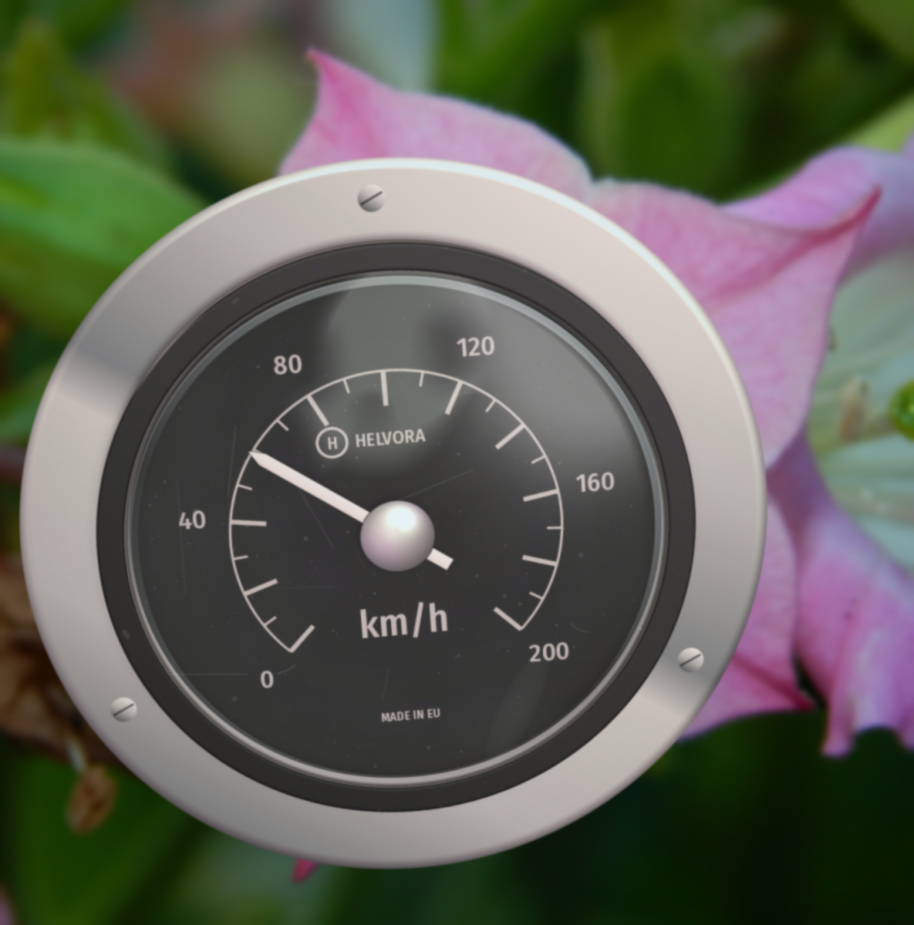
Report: 60,km/h
